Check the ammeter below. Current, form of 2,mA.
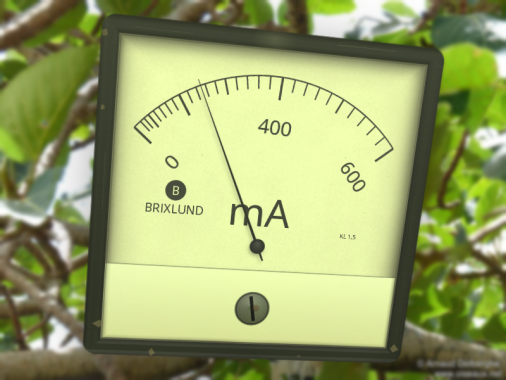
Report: 250,mA
